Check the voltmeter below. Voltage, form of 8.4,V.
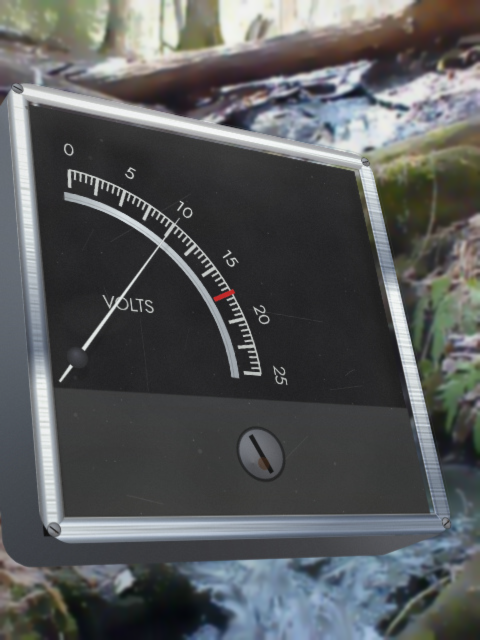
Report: 10,V
